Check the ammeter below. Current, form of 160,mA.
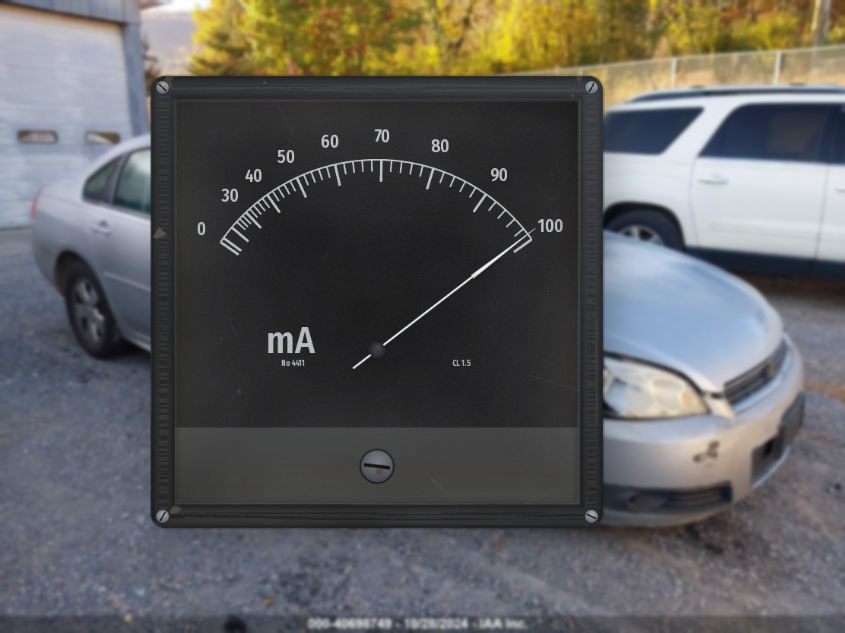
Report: 99,mA
